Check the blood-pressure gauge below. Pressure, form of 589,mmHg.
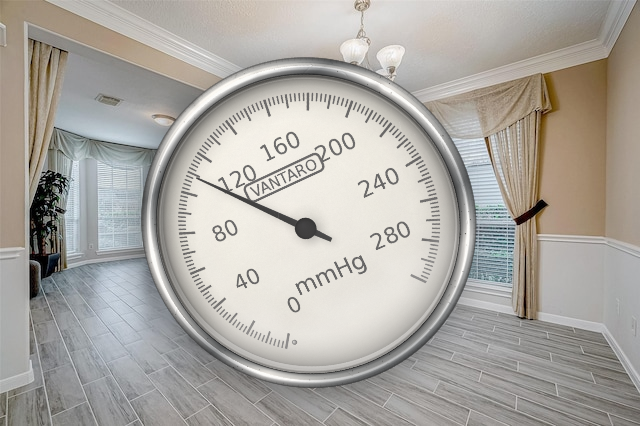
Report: 110,mmHg
